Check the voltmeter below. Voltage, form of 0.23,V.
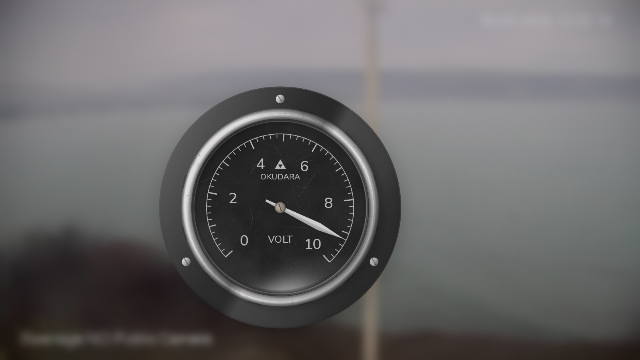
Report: 9.2,V
